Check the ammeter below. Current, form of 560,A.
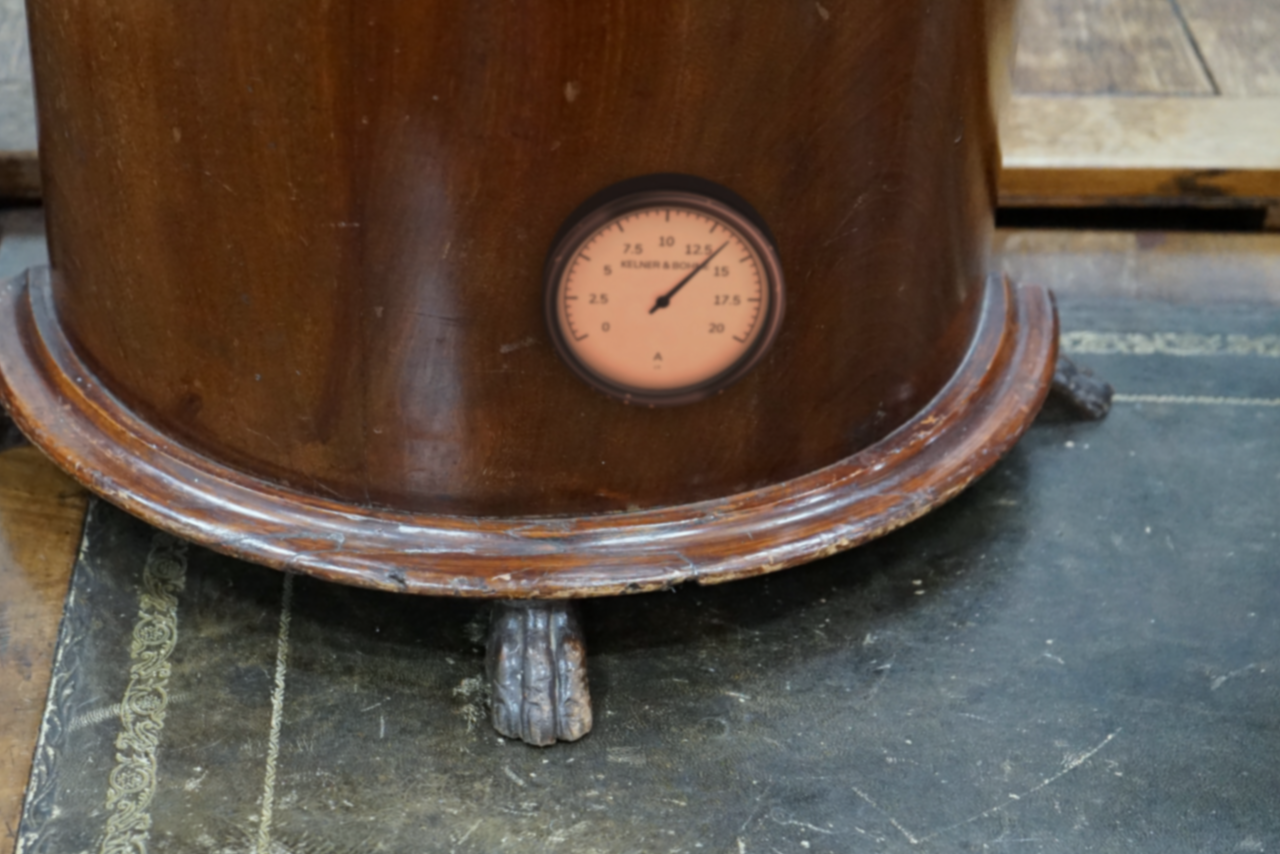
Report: 13.5,A
